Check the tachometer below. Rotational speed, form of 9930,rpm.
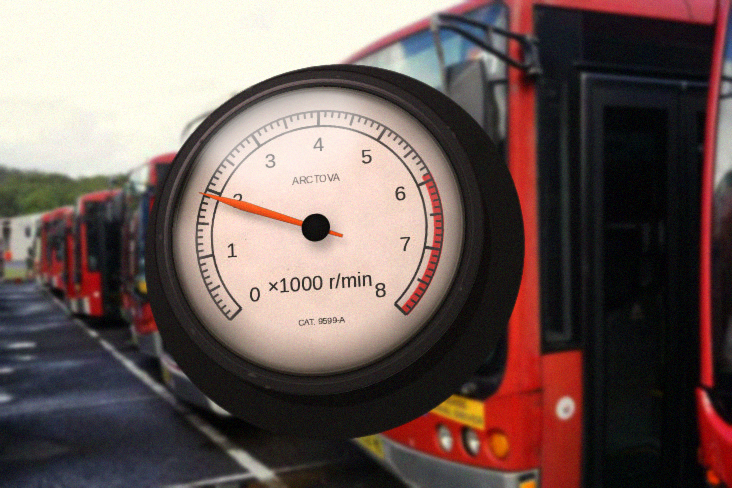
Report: 1900,rpm
